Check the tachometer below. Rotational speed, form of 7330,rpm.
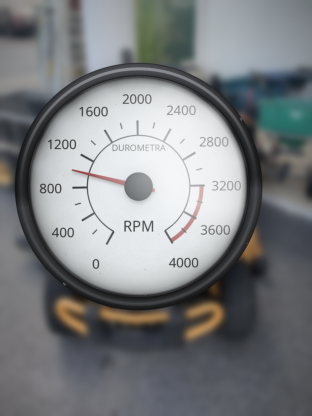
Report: 1000,rpm
